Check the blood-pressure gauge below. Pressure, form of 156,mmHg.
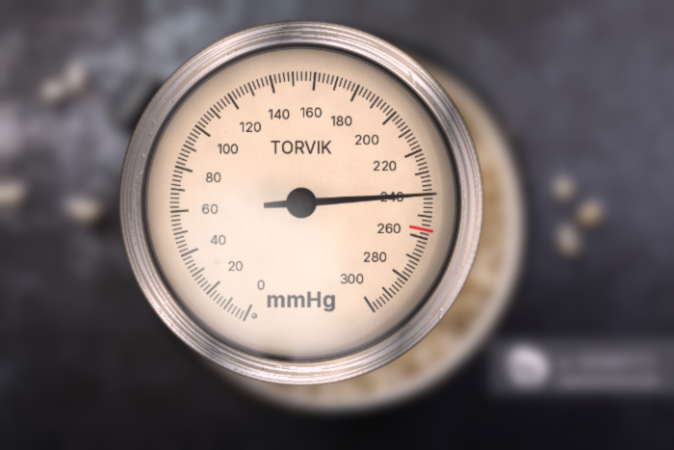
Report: 240,mmHg
